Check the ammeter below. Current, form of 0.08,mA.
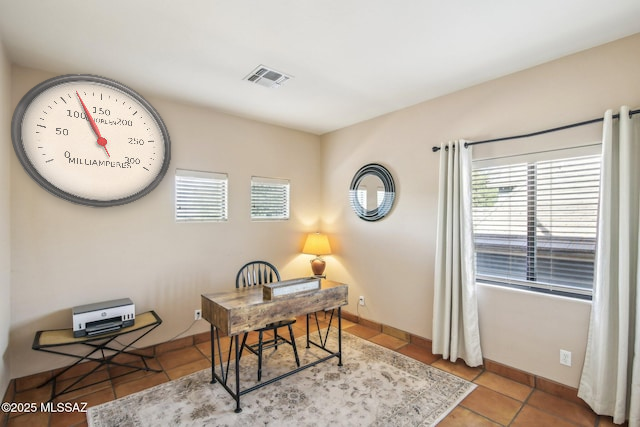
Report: 120,mA
